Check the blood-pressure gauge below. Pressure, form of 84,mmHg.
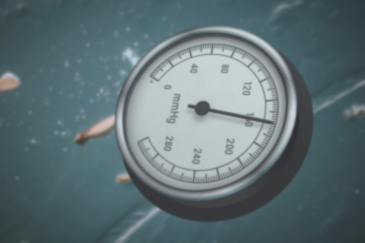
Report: 160,mmHg
